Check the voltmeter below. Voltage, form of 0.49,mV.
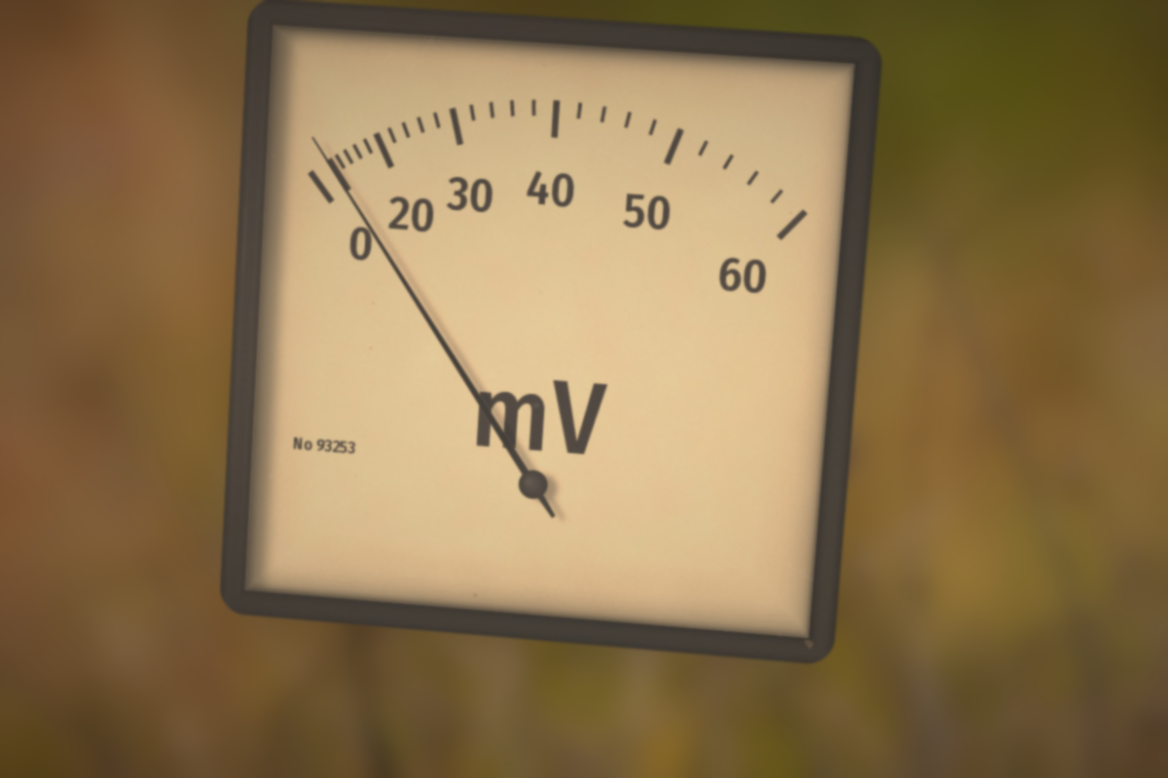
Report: 10,mV
